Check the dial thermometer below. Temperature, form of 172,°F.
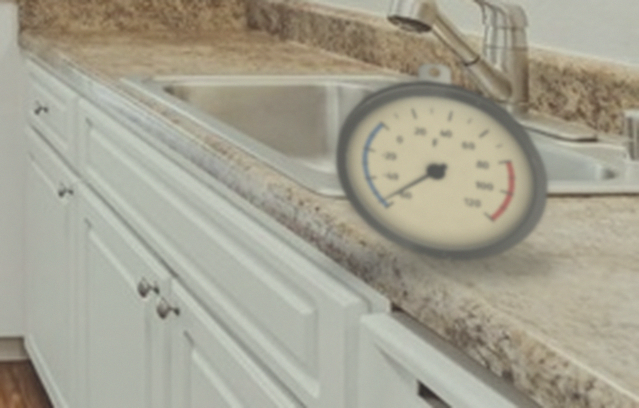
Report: -55,°F
